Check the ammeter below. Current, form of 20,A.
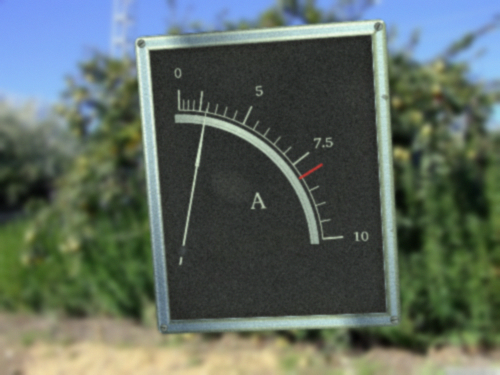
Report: 3,A
